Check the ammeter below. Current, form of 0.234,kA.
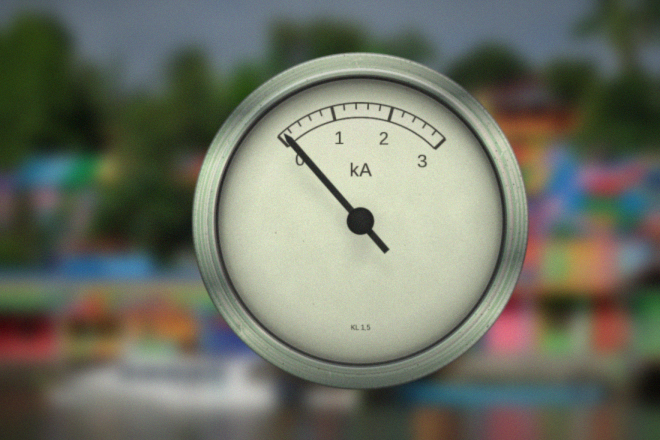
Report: 0.1,kA
